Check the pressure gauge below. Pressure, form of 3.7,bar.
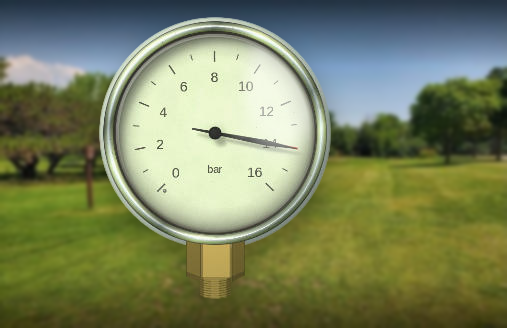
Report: 14,bar
